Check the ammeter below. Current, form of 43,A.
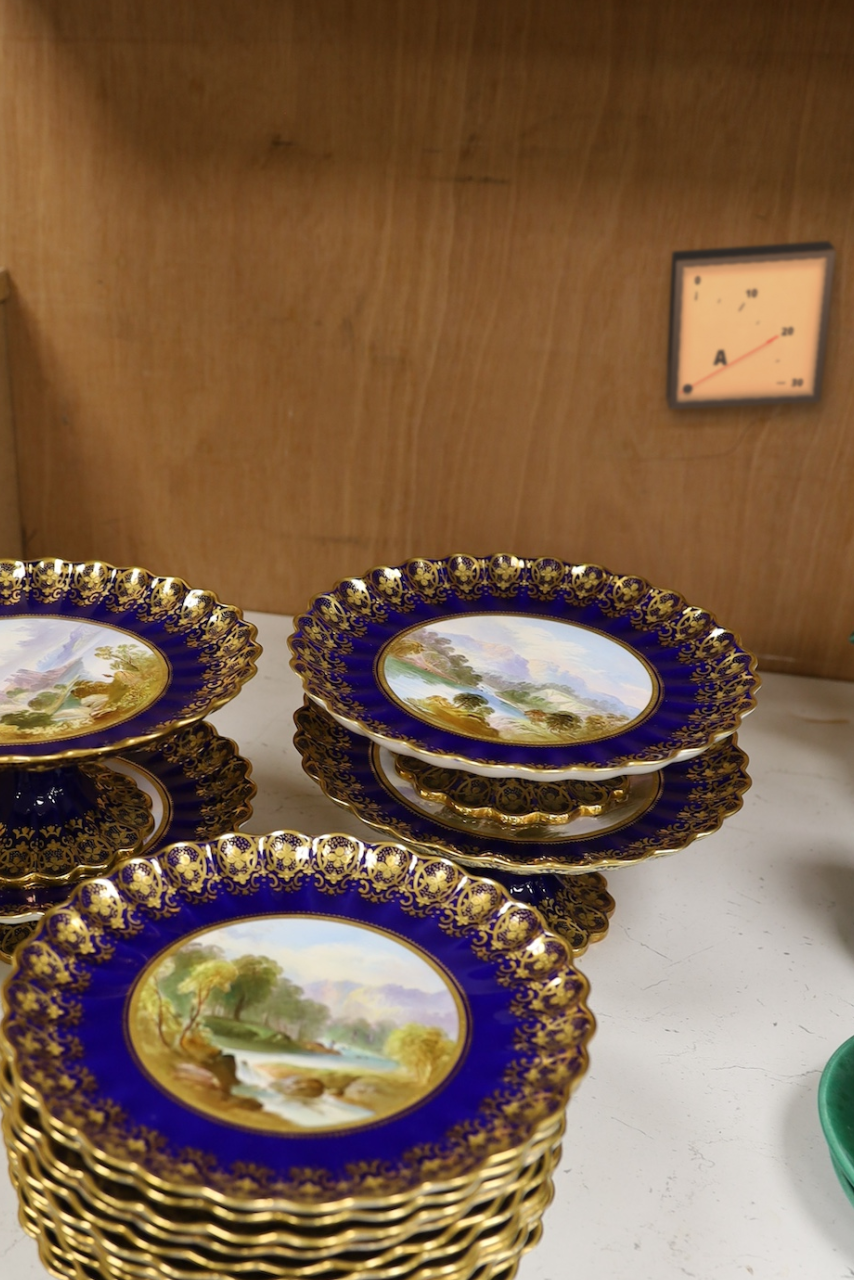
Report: 20,A
